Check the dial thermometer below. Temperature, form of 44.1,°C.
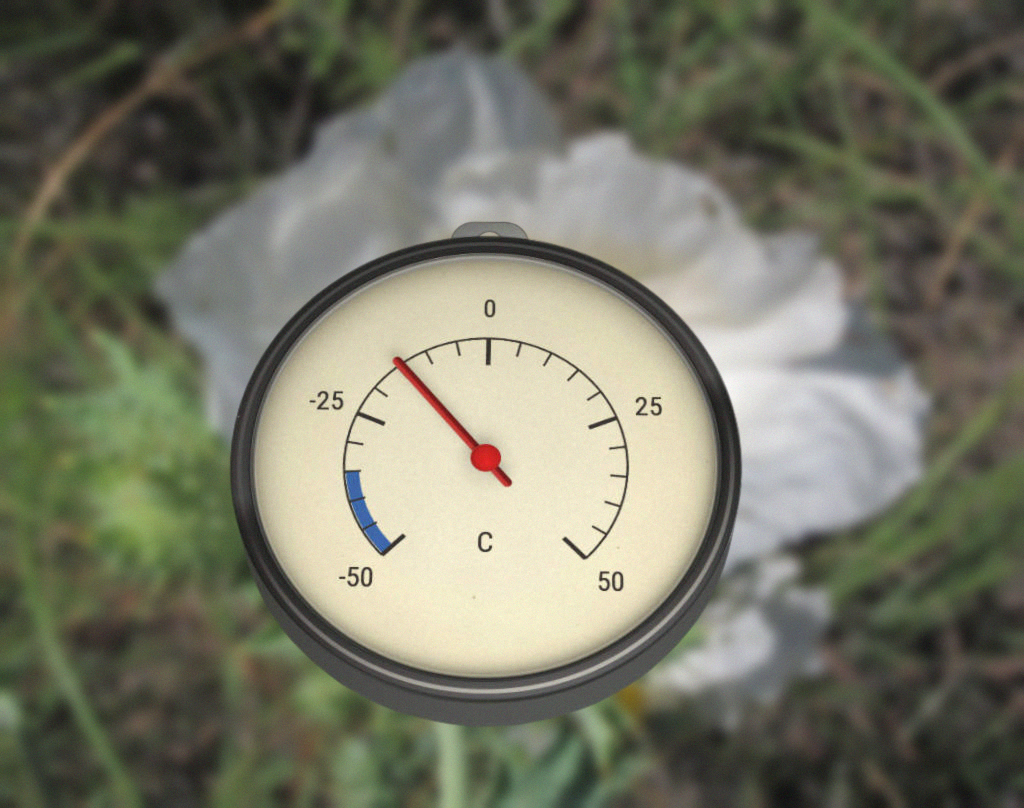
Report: -15,°C
